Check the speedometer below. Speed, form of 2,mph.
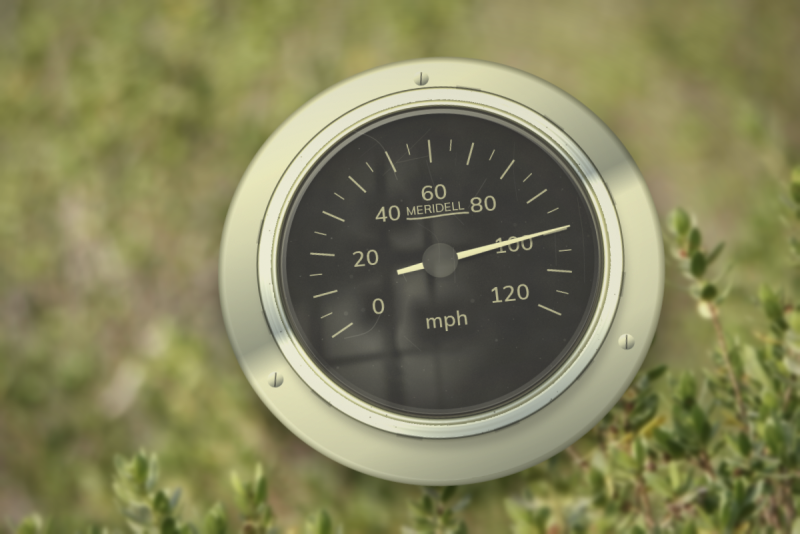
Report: 100,mph
